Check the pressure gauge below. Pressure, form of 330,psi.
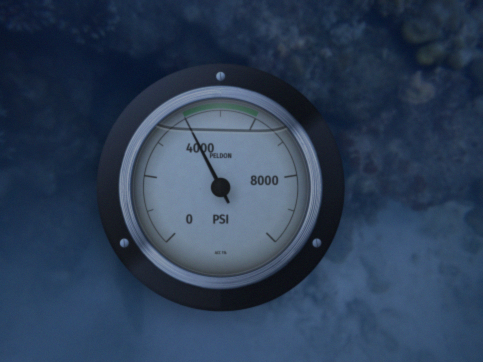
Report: 4000,psi
